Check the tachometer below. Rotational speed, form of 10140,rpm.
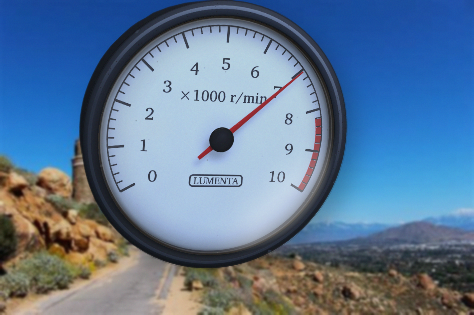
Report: 7000,rpm
